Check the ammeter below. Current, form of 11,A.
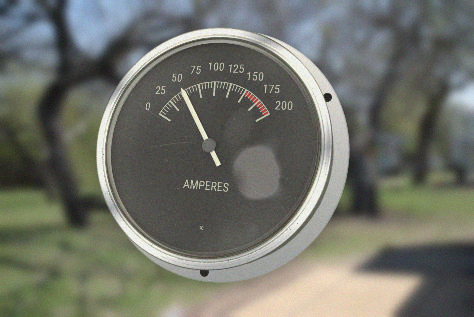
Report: 50,A
